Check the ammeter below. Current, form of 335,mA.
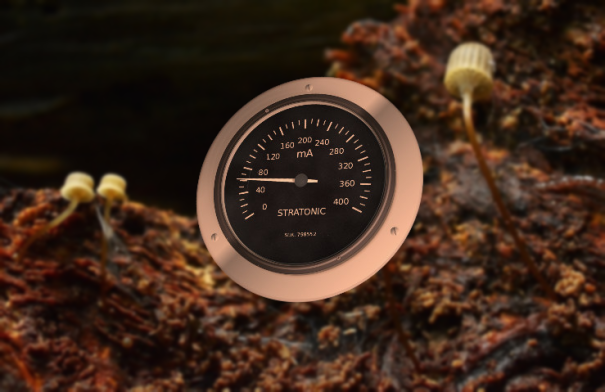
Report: 60,mA
